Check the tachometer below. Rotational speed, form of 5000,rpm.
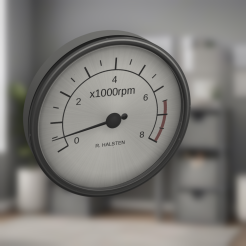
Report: 500,rpm
